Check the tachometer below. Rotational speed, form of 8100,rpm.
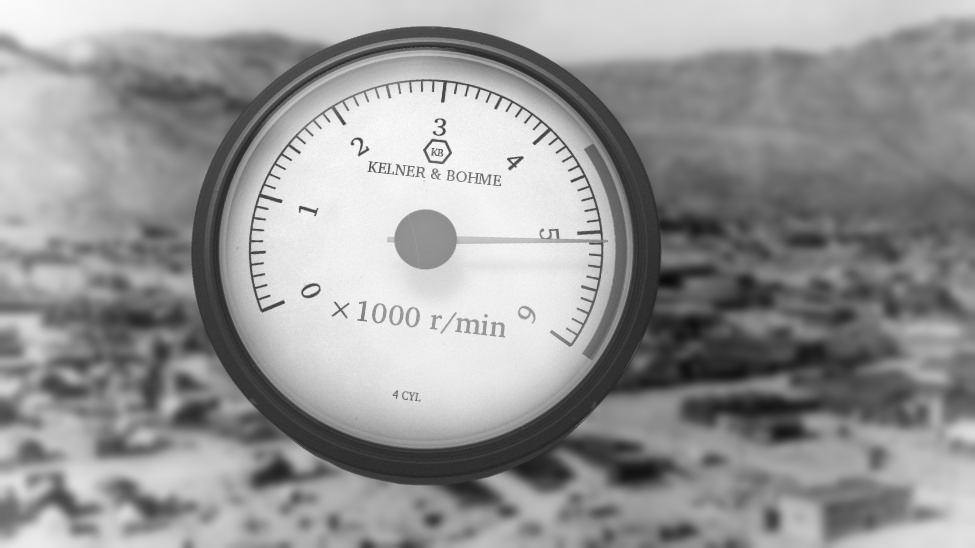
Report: 5100,rpm
